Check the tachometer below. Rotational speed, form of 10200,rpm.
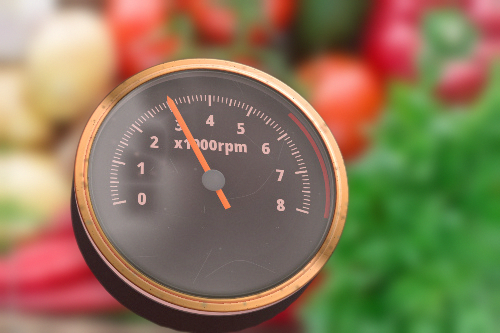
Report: 3000,rpm
